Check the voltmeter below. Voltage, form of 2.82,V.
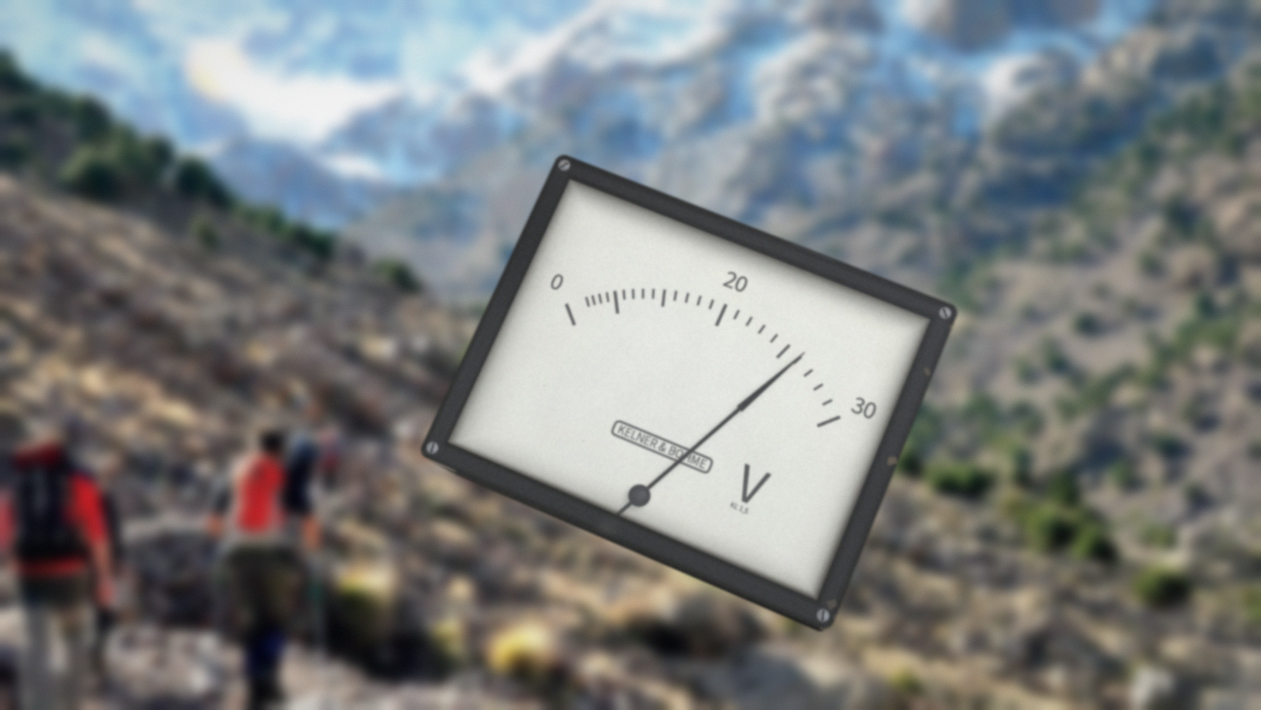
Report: 26,V
